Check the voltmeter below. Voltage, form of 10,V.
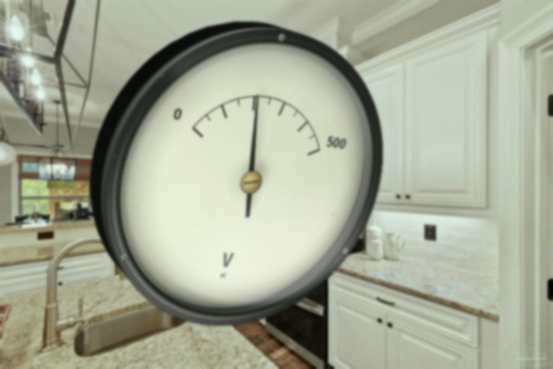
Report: 200,V
